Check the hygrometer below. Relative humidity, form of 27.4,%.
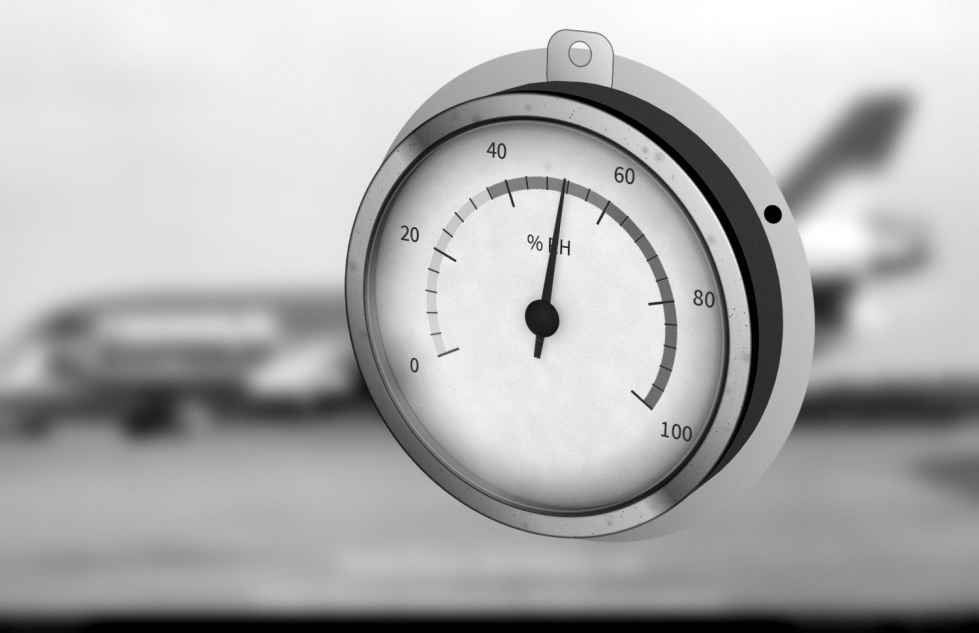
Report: 52,%
